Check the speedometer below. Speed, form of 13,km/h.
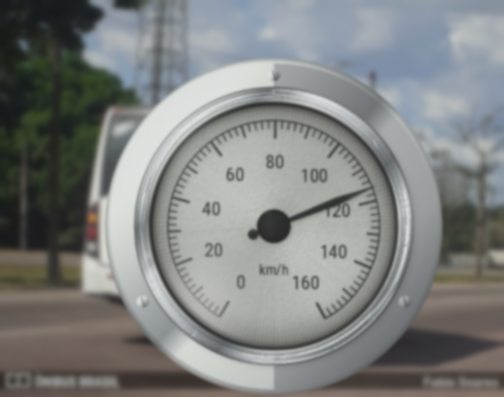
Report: 116,km/h
